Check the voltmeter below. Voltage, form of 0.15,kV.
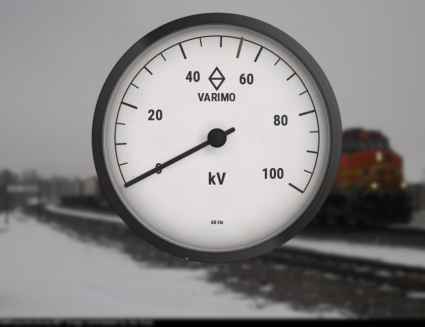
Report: 0,kV
